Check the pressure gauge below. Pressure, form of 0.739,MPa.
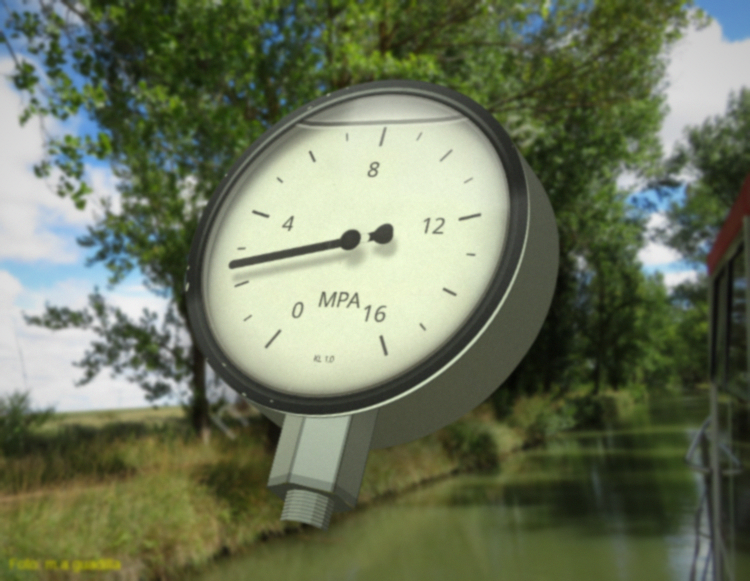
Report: 2.5,MPa
